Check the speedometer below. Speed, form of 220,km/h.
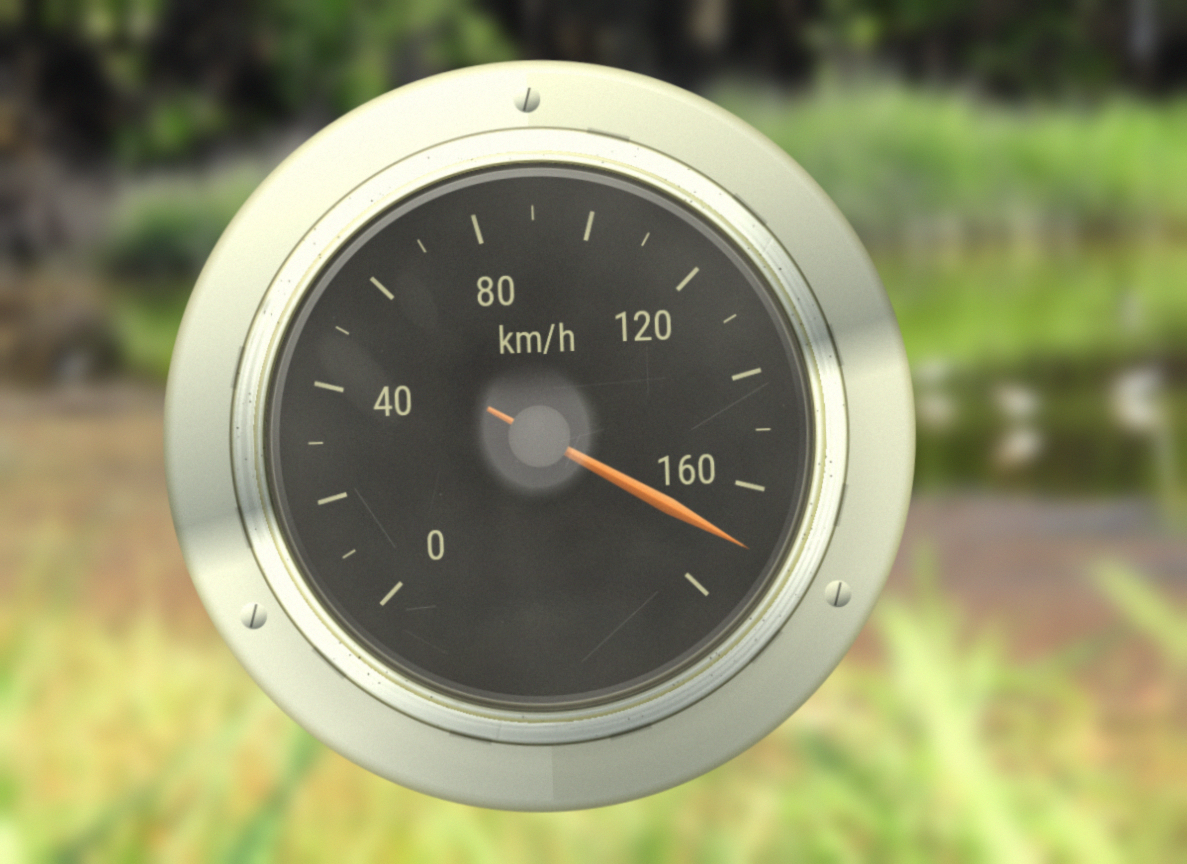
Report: 170,km/h
